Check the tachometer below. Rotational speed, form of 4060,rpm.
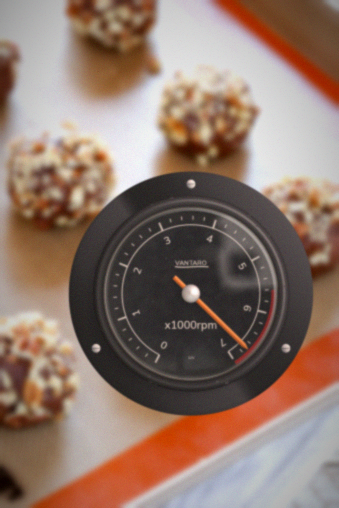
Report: 6700,rpm
